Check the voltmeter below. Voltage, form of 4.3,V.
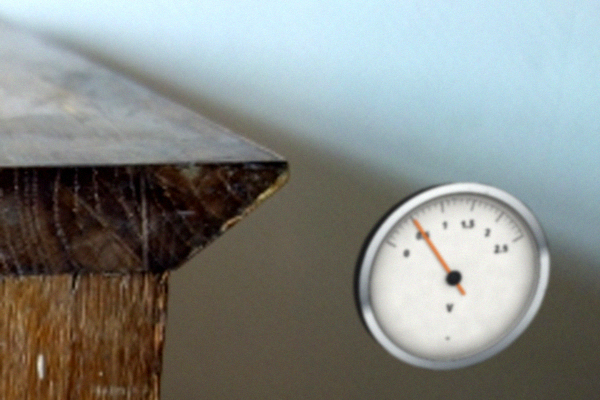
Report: 0.5,V
